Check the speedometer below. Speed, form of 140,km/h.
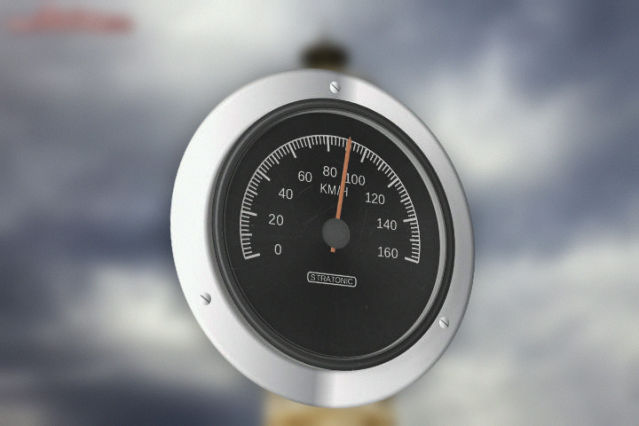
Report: 90,km/h
